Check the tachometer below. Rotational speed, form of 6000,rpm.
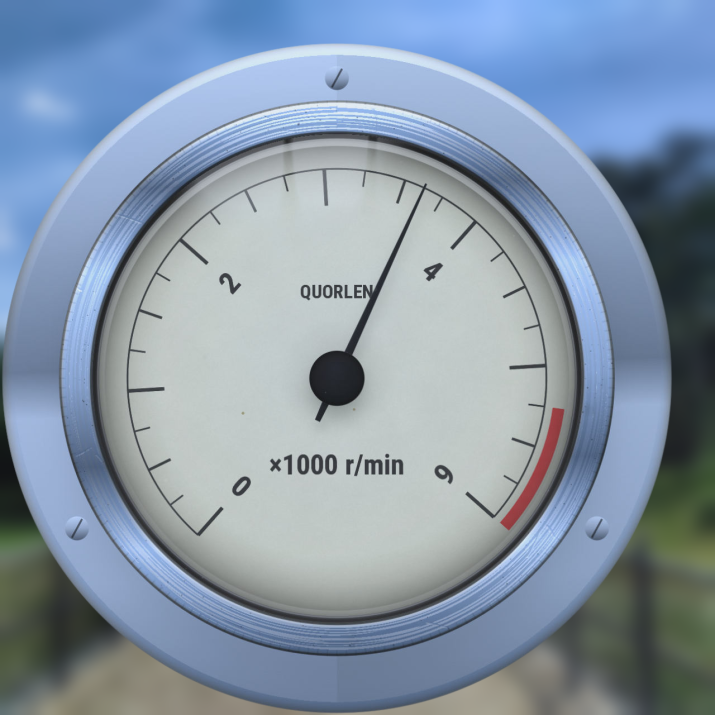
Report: 3625,rpm
